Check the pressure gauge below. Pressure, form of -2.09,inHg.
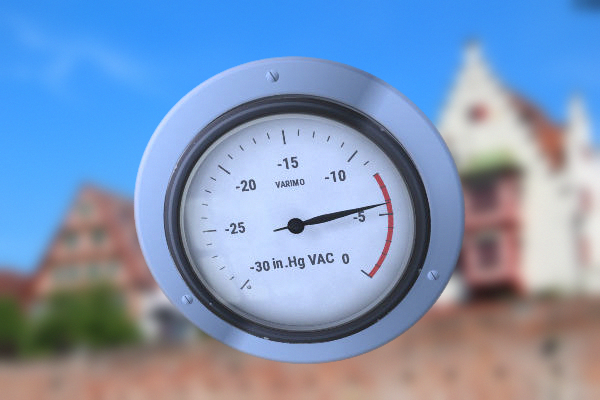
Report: -6,inHg
